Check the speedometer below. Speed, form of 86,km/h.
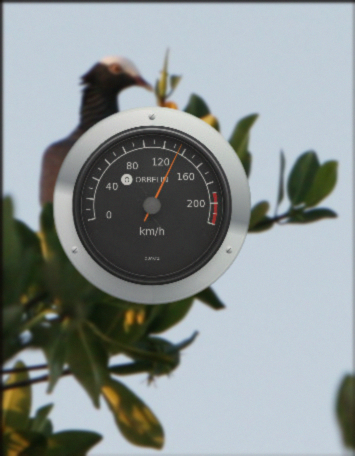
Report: 135,km/h
